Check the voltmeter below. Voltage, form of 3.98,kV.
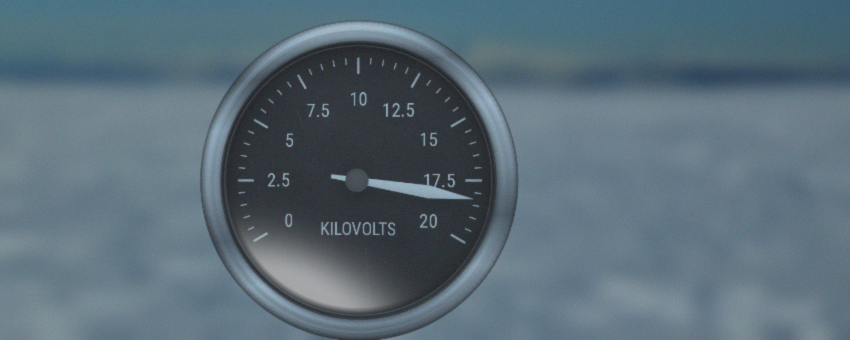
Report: 18.25,kV
